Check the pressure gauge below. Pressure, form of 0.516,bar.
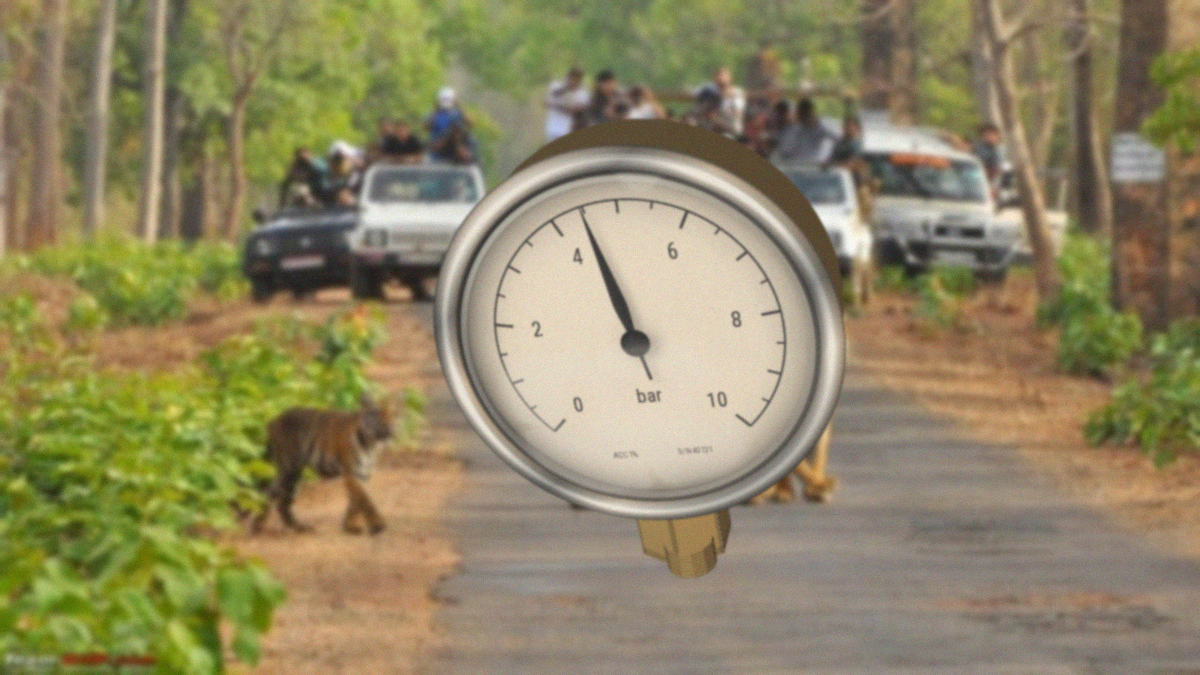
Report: 4.5,bar
